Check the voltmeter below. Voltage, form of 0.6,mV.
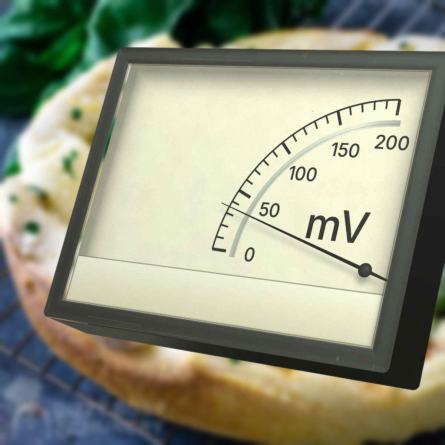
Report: 35,mV
